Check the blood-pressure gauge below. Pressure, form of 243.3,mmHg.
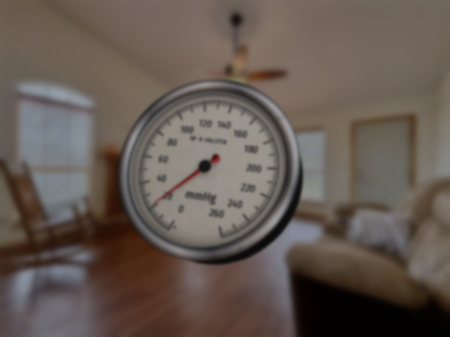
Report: 20,mmHg
